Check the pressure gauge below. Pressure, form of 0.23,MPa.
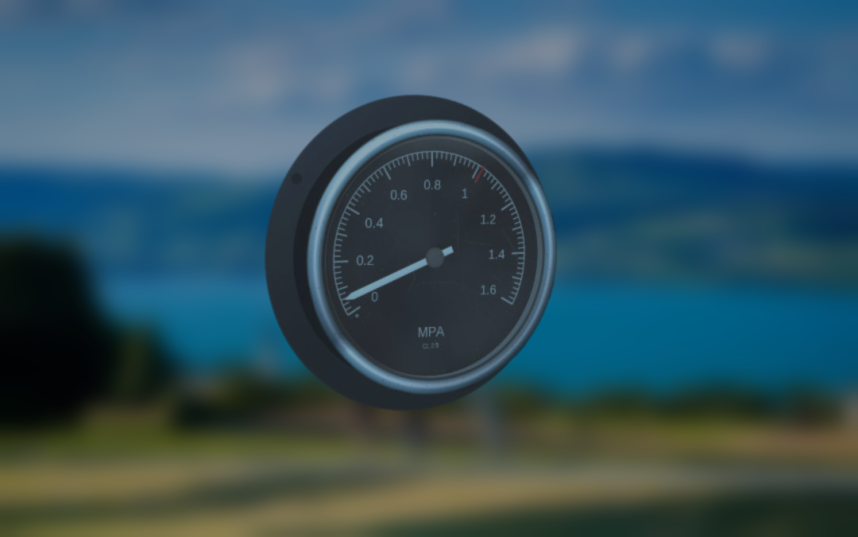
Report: 0.06,MPa
